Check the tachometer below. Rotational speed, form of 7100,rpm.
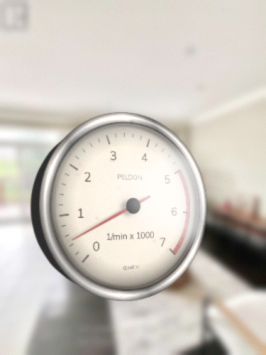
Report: 500,rpm
